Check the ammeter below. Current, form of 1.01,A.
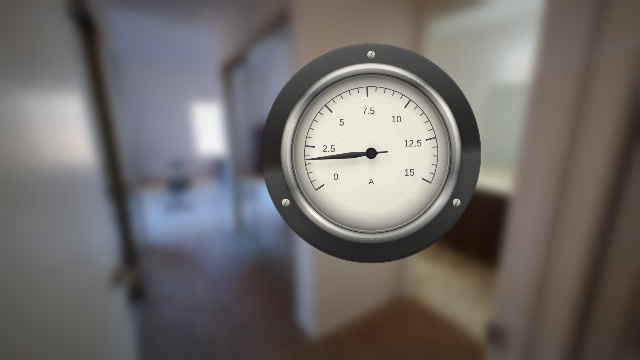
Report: 1.75,A
